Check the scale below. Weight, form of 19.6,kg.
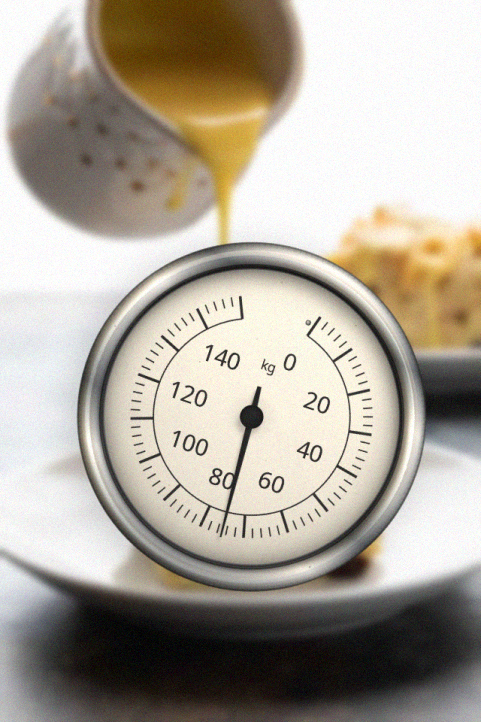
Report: 75,kg
